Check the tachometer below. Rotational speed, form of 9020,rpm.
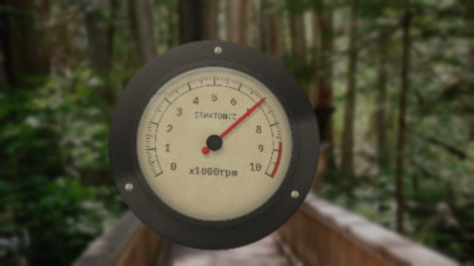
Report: 7000,rpm
